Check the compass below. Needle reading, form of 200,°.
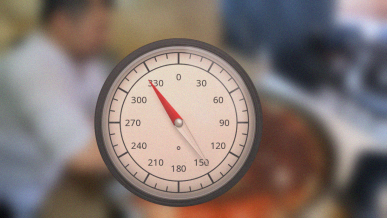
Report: 325,°
